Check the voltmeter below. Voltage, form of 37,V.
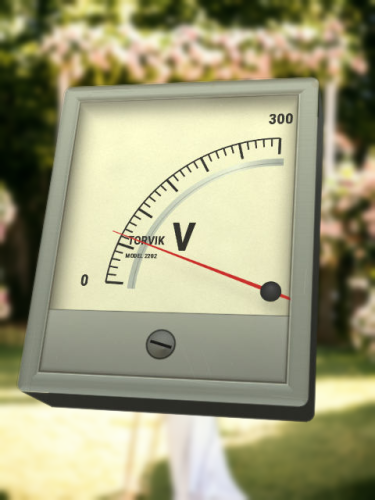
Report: 60,V
